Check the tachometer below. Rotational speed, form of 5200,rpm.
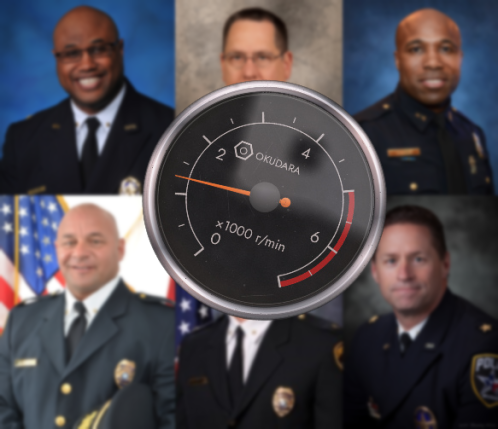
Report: 1250,rpm
